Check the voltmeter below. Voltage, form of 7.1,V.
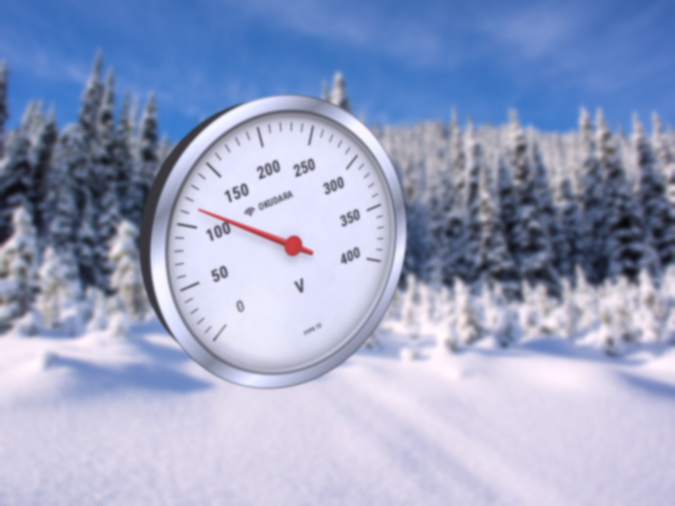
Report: 115,V
